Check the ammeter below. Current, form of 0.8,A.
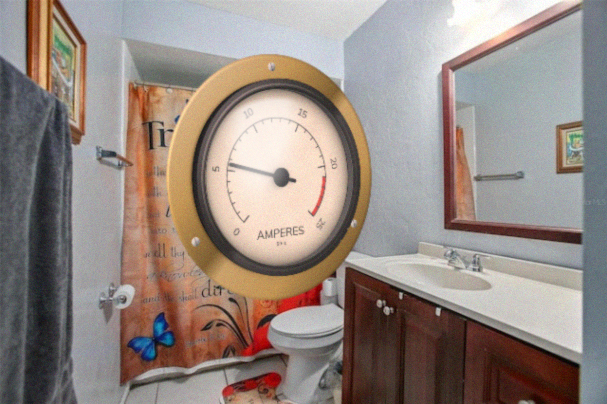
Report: 5.5,A
